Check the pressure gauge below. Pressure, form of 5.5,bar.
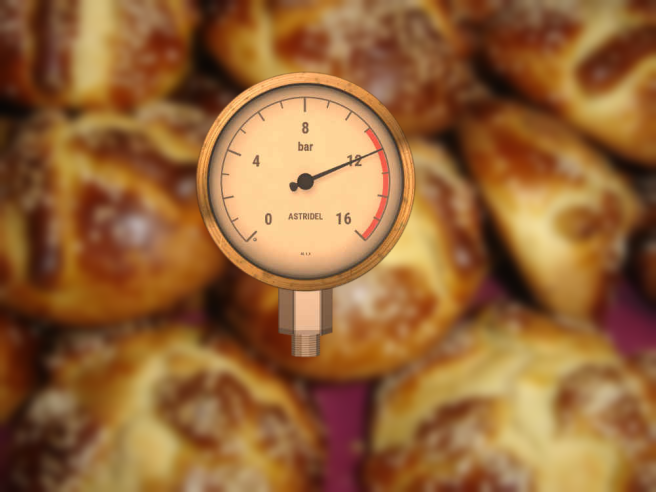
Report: 12,bar
